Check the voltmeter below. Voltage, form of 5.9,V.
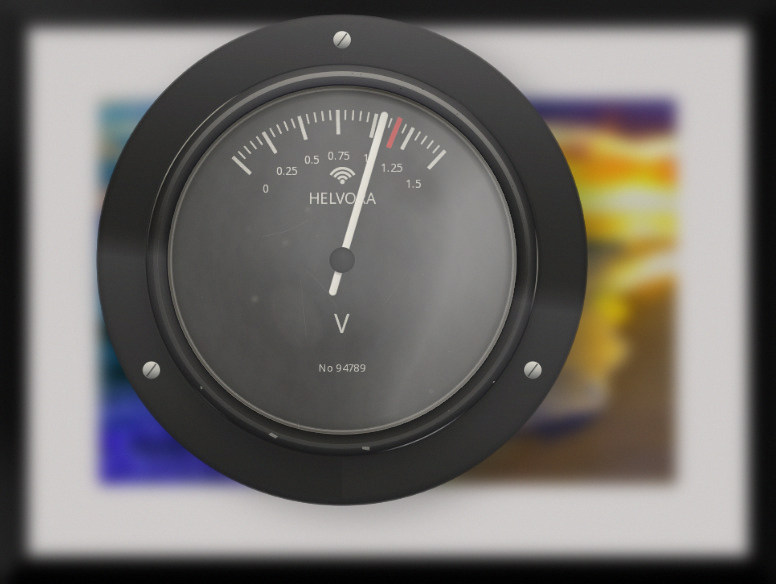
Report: 1.05,V
